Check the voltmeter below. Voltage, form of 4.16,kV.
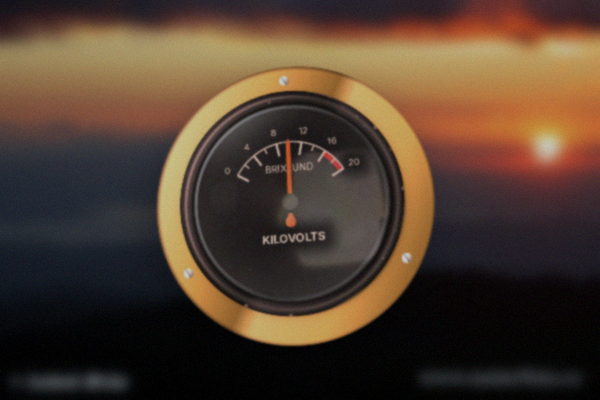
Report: 10,kV
